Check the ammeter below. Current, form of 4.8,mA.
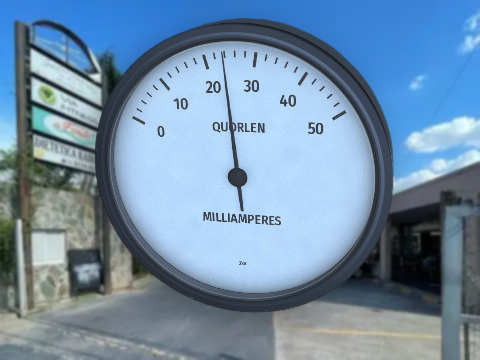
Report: 24,mA
